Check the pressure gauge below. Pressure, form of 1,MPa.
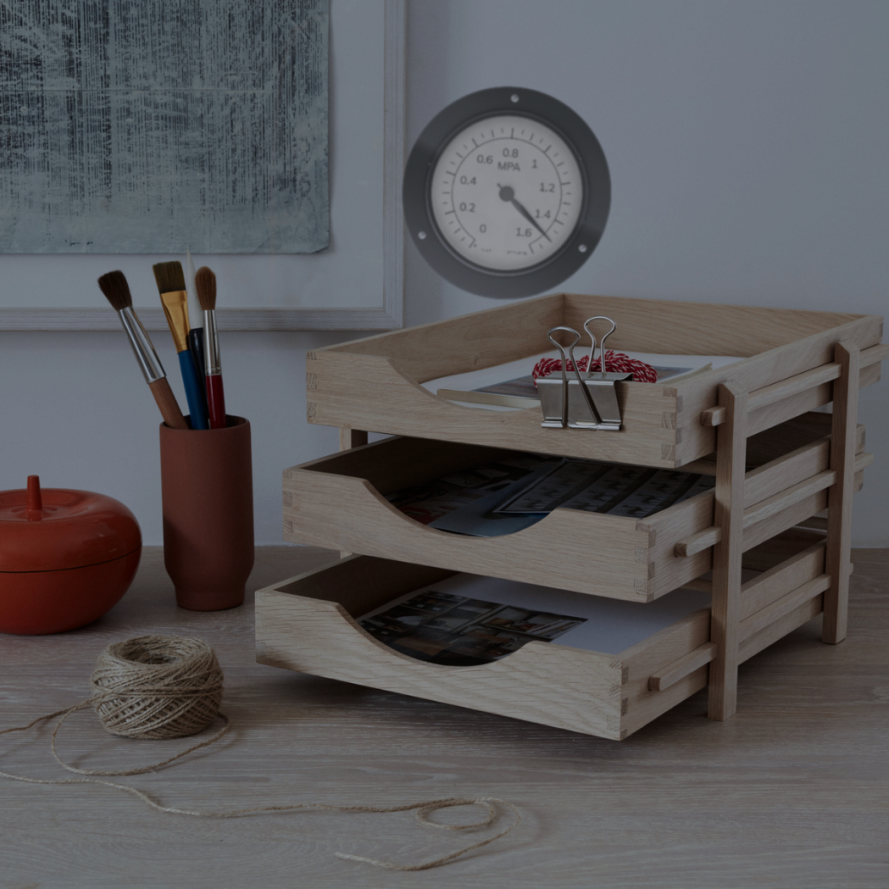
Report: 1.5,MPa
